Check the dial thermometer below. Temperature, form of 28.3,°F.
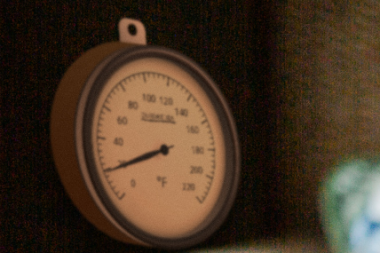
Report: 20,°F
